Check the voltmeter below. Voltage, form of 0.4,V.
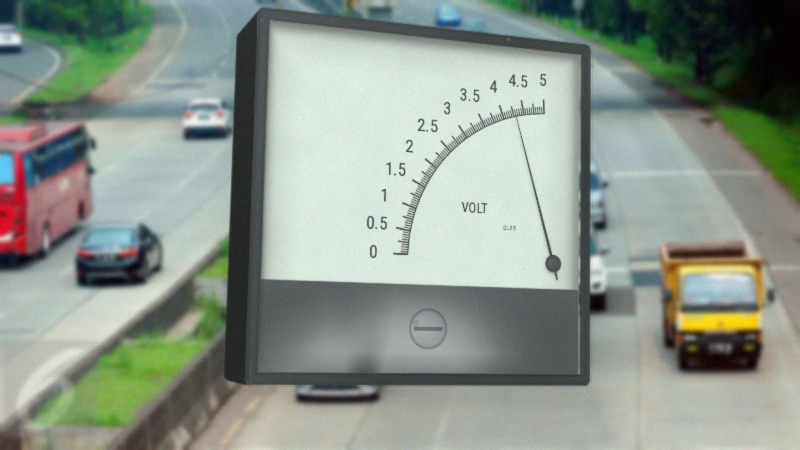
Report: 4.25,V
